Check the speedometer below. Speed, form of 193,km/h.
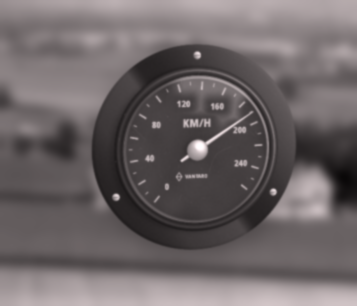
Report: 190,km/h
